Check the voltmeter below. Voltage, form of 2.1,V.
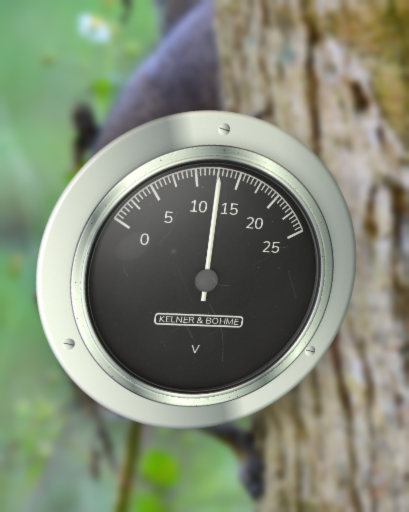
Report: 12.5,V
